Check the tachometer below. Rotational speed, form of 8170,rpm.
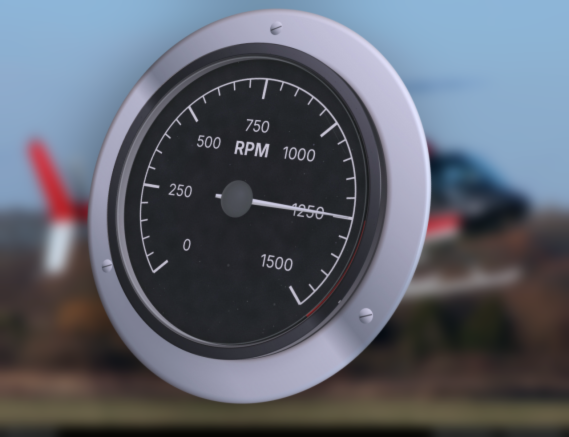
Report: 1250,rpm
